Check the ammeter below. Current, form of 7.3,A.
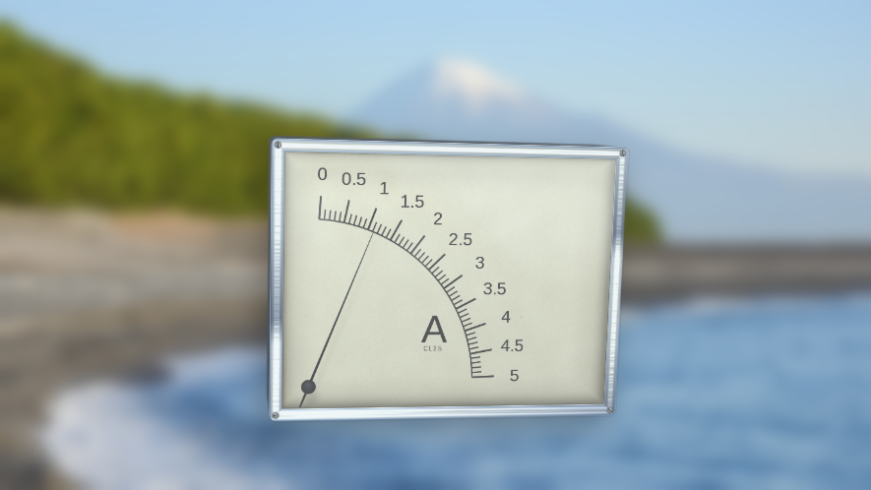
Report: 1.1,A
